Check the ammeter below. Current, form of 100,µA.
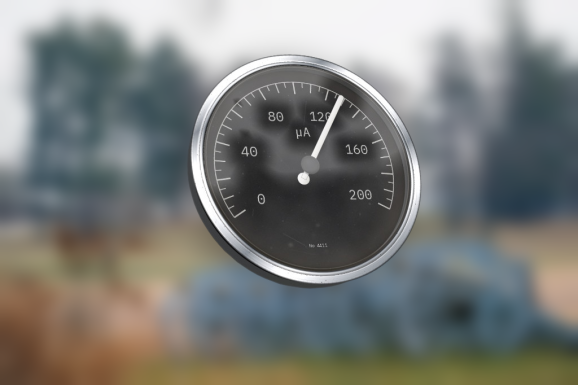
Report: 127.5,µA
